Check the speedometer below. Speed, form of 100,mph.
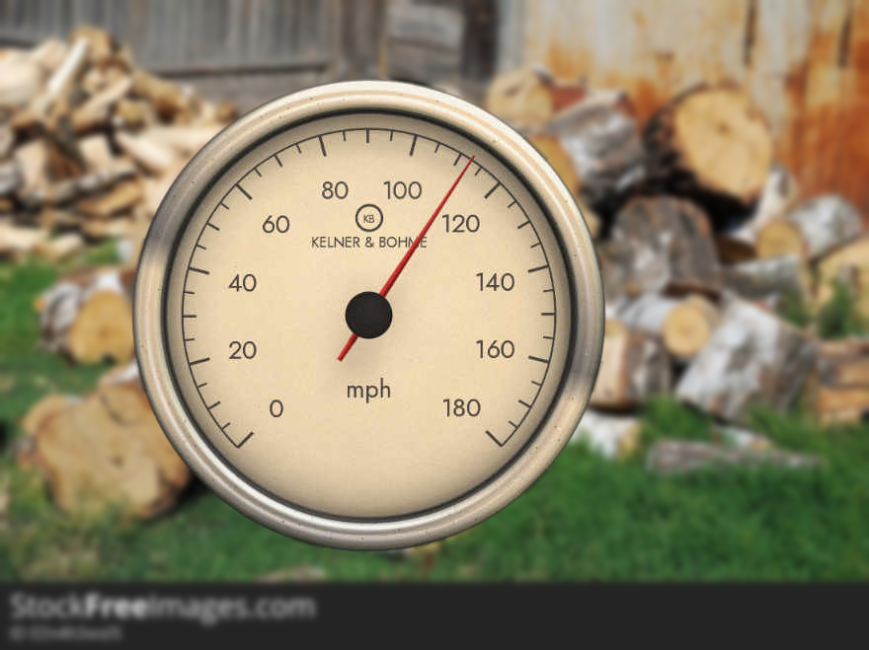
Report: 112.5,mph
